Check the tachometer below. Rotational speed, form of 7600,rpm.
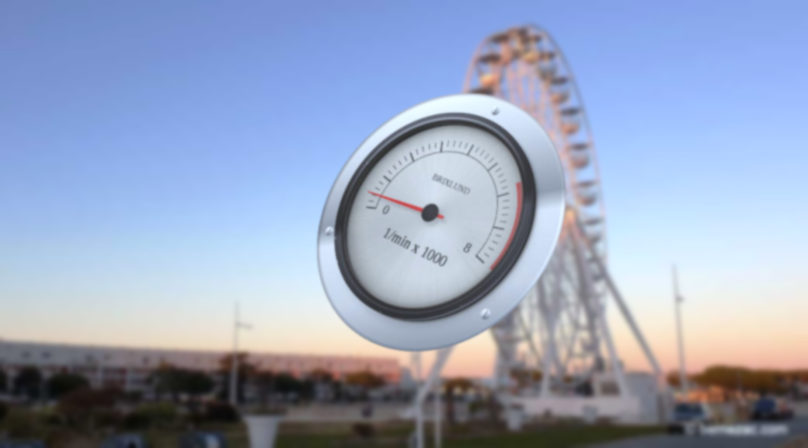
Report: 400,rpm
